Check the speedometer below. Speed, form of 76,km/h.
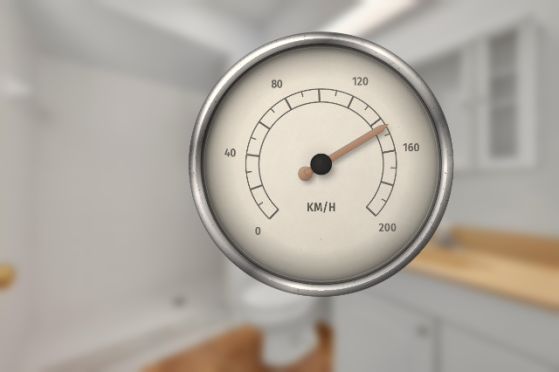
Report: 145,km/h
